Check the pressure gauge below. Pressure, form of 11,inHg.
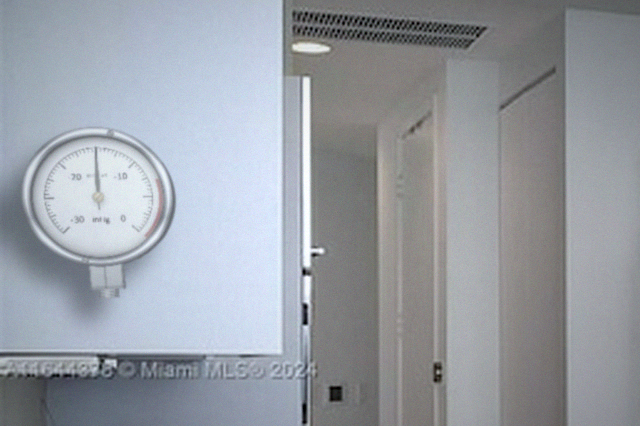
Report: -15,inHg
